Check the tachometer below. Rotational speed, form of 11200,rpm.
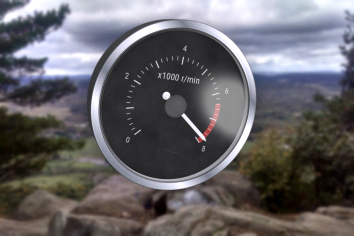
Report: 7800,rpm
